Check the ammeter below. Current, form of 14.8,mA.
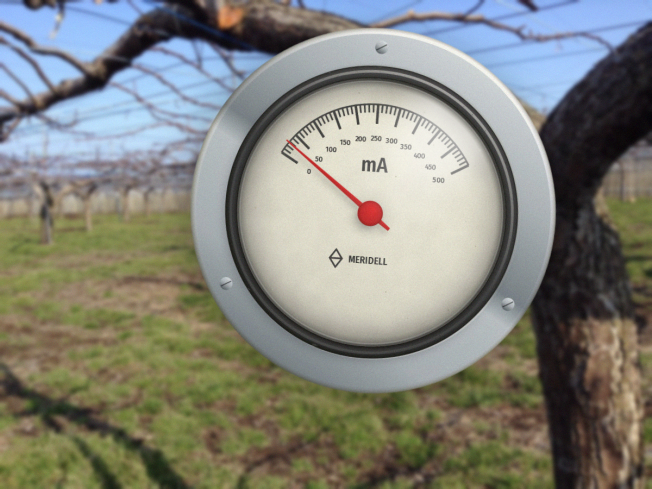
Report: 30,mA
